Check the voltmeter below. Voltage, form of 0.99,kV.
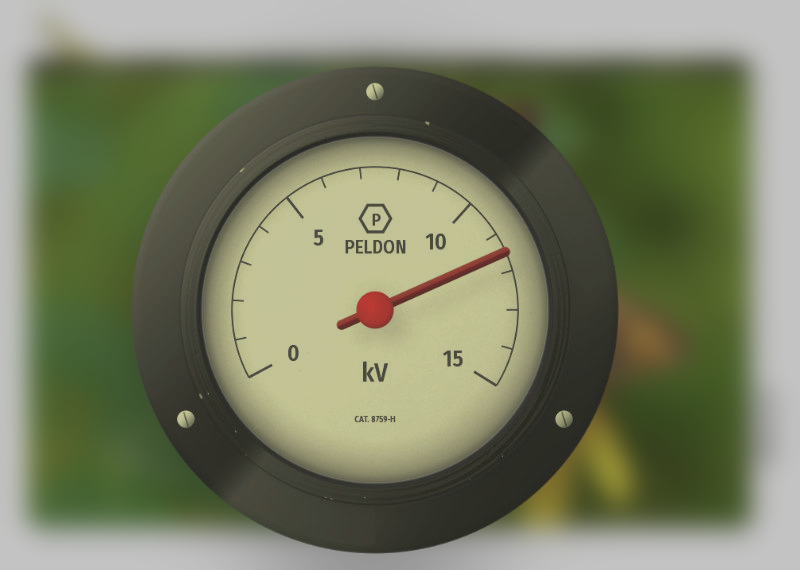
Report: 11.5,kV
